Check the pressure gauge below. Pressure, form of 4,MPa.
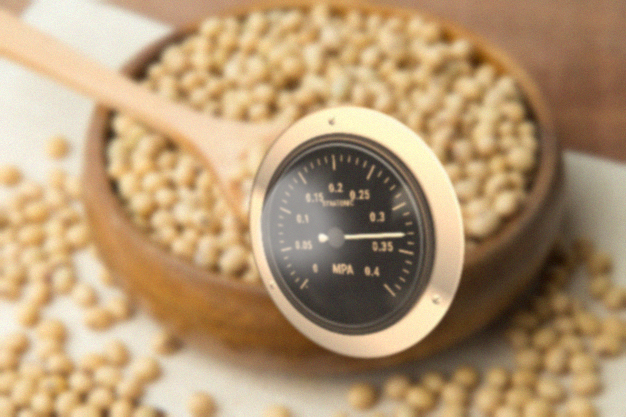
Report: 0.33,MPa
